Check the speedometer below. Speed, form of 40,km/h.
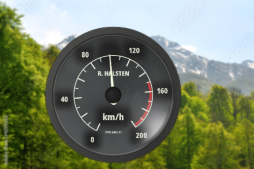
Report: 100,km/h
